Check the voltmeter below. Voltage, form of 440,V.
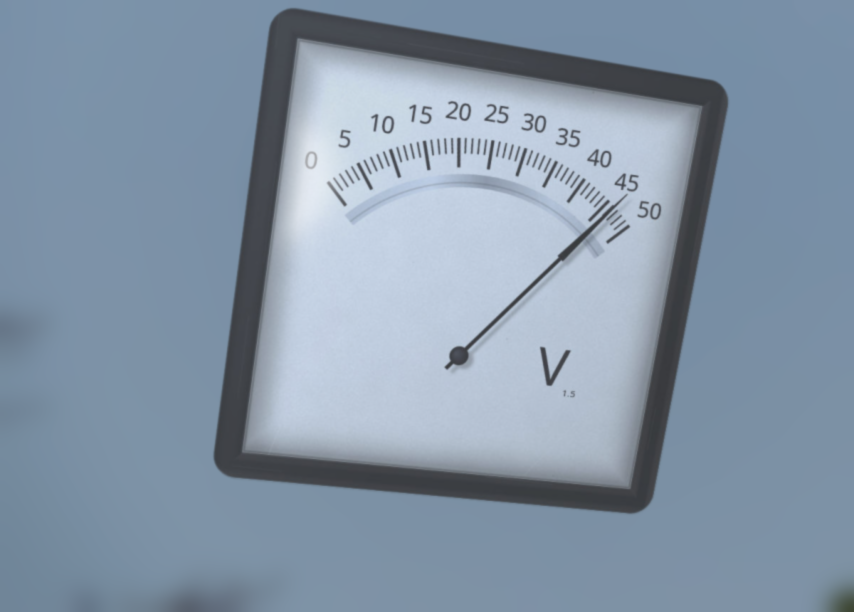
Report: 46,V
